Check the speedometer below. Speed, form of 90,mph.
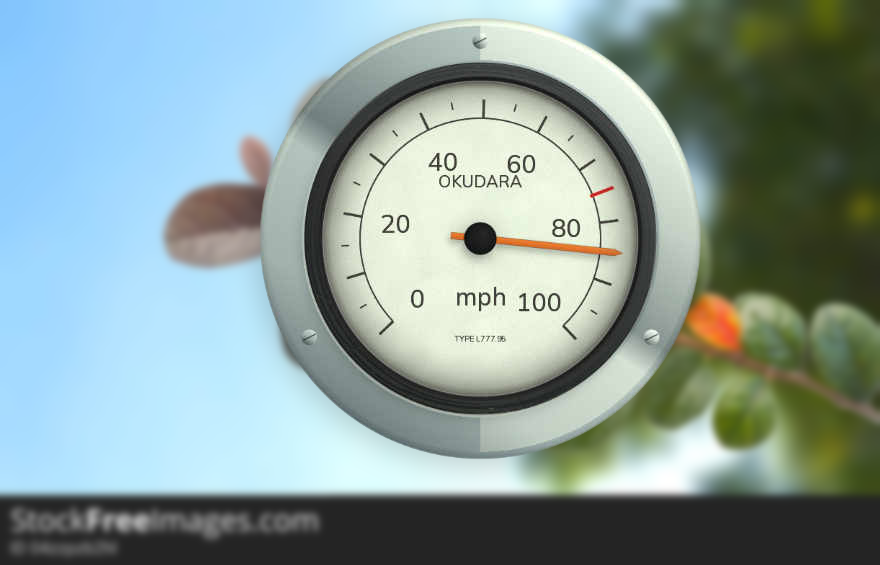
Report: 85,mph
